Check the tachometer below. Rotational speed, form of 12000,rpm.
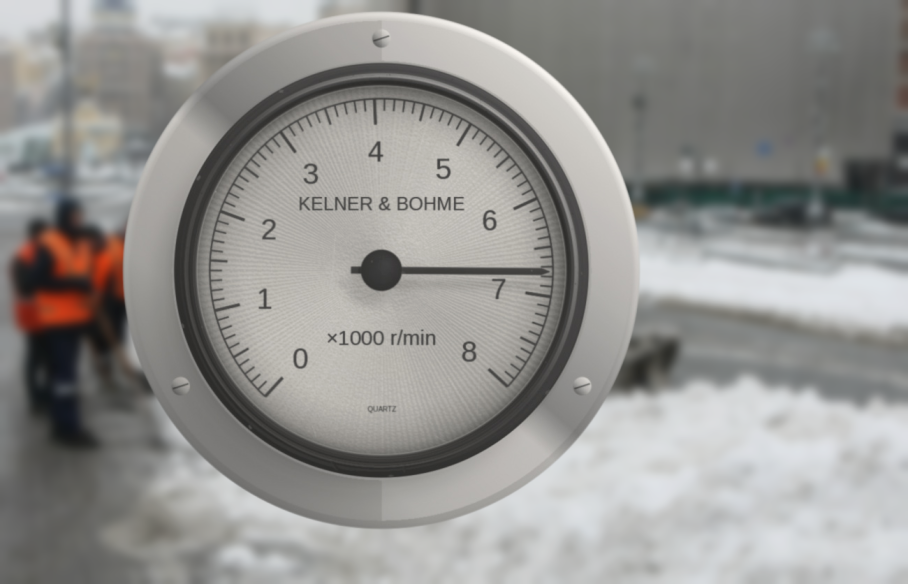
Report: 6750,rpm
